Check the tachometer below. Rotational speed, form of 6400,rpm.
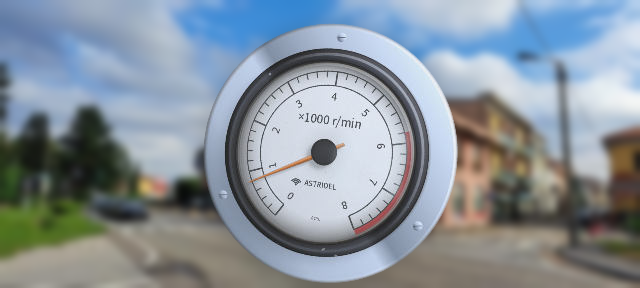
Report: 800,rpm
